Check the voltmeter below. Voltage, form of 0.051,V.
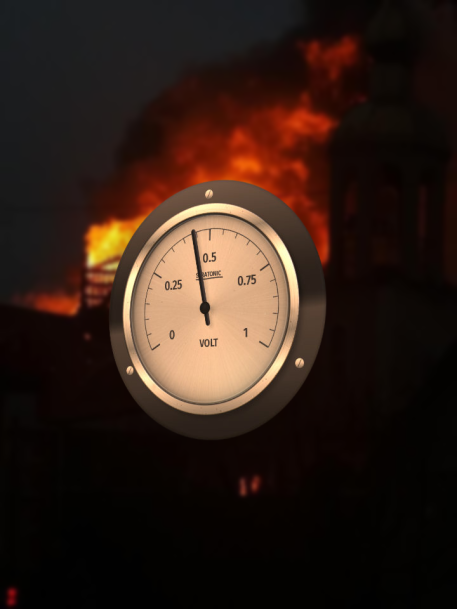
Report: 0.45,V
